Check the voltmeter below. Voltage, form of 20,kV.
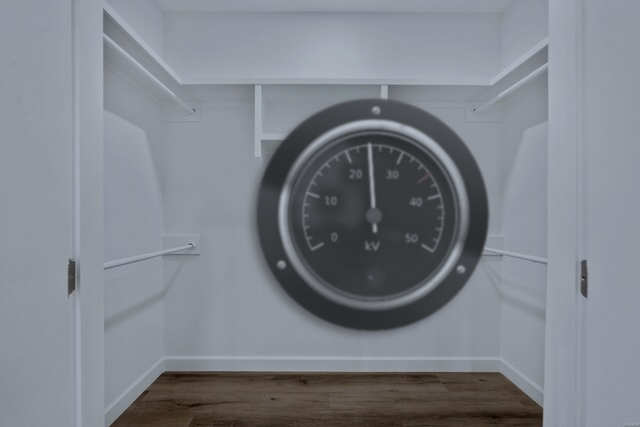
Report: 24,kV
